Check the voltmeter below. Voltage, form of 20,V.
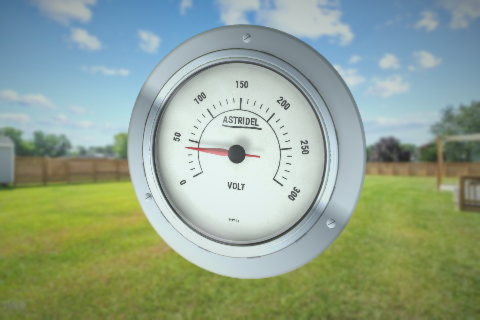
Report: 40,V
